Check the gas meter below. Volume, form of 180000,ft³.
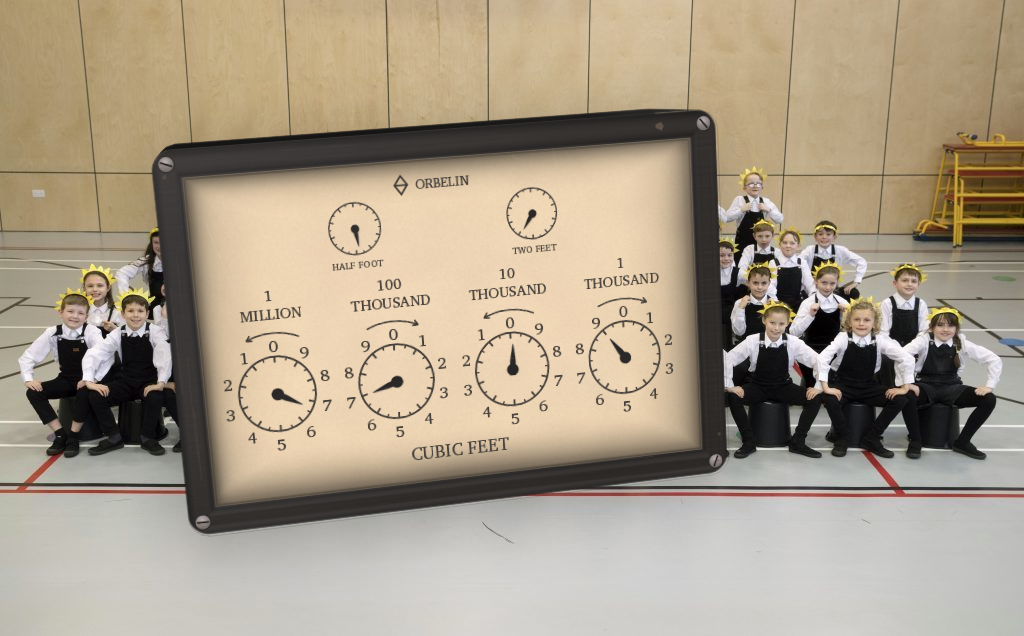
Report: 669900,ft³
